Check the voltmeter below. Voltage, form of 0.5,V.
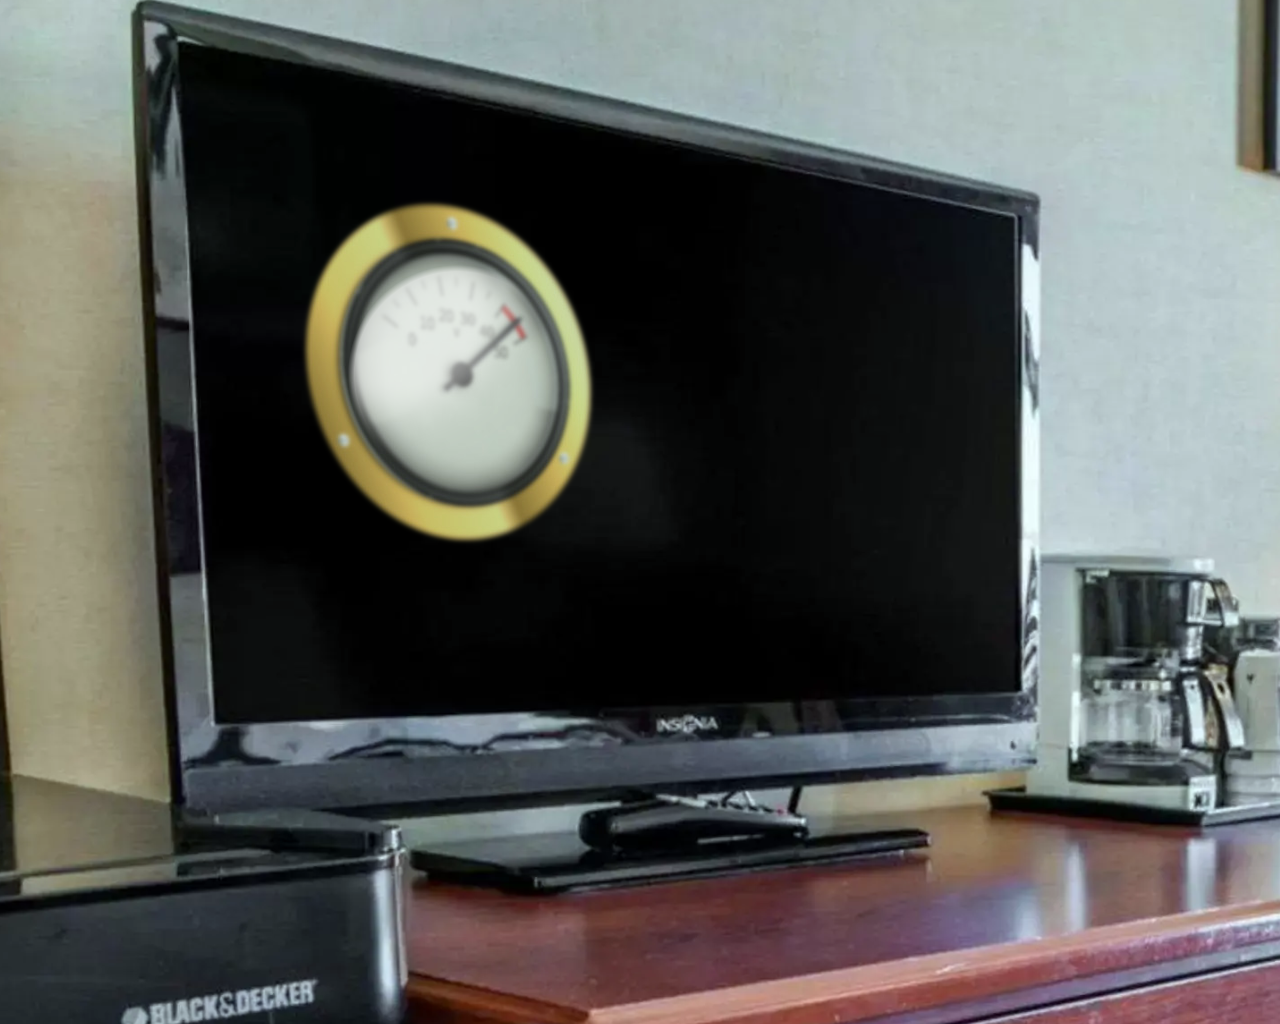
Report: 45,V
